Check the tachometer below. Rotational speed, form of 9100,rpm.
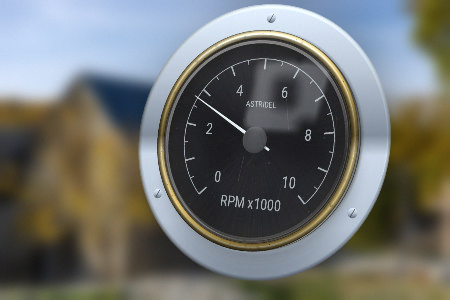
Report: 2750,rpm
